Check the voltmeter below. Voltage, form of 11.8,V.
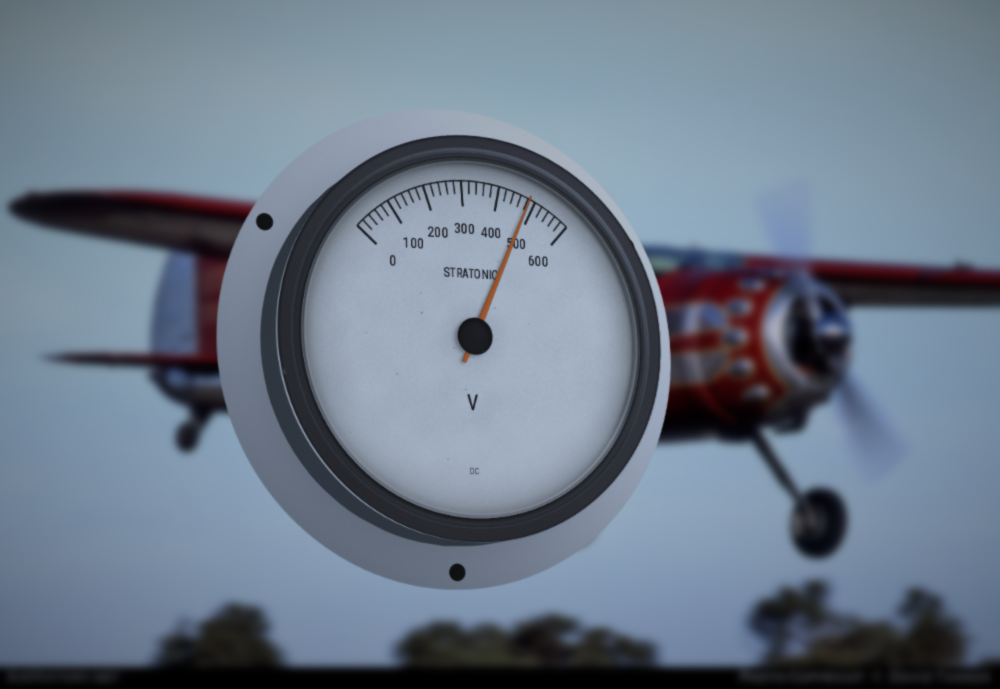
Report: 480,V
